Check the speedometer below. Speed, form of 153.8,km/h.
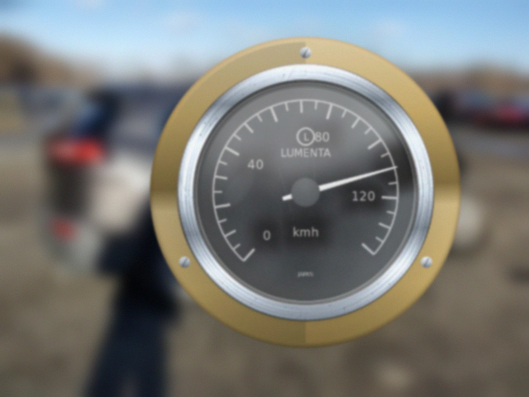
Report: 110,km/h
